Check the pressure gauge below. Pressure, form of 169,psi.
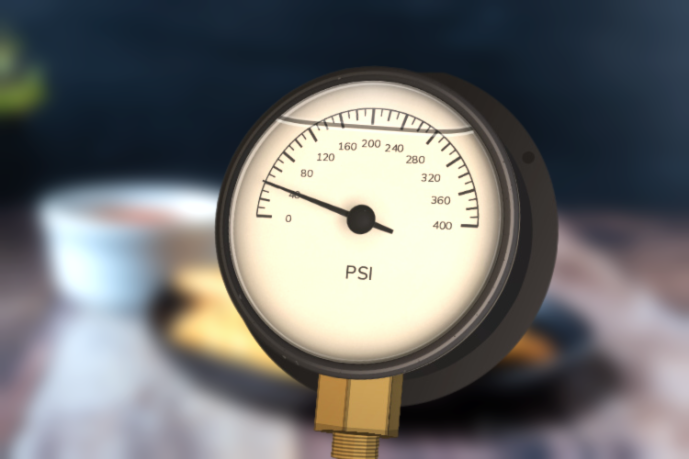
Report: 40,psi
